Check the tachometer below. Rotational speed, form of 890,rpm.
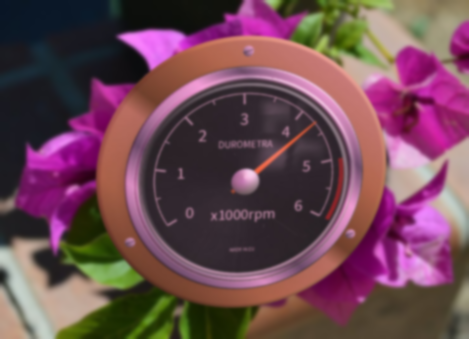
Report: 4250,rpm
